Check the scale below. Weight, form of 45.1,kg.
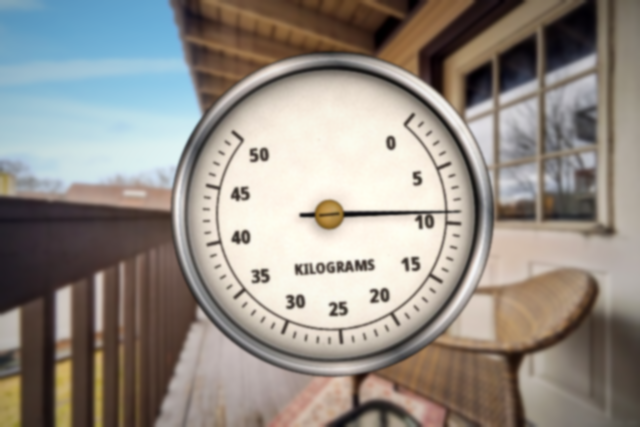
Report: 9,kg
